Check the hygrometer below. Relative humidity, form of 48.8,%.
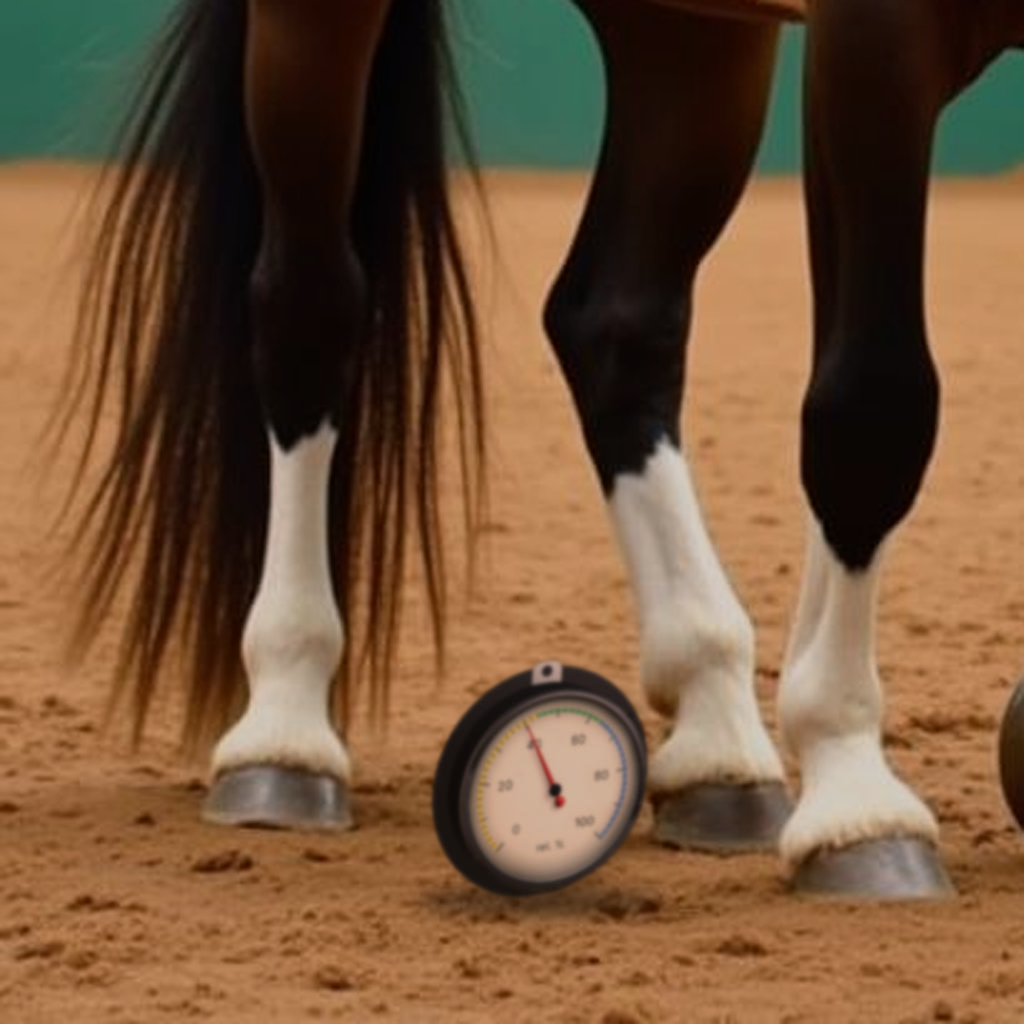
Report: 40,%
